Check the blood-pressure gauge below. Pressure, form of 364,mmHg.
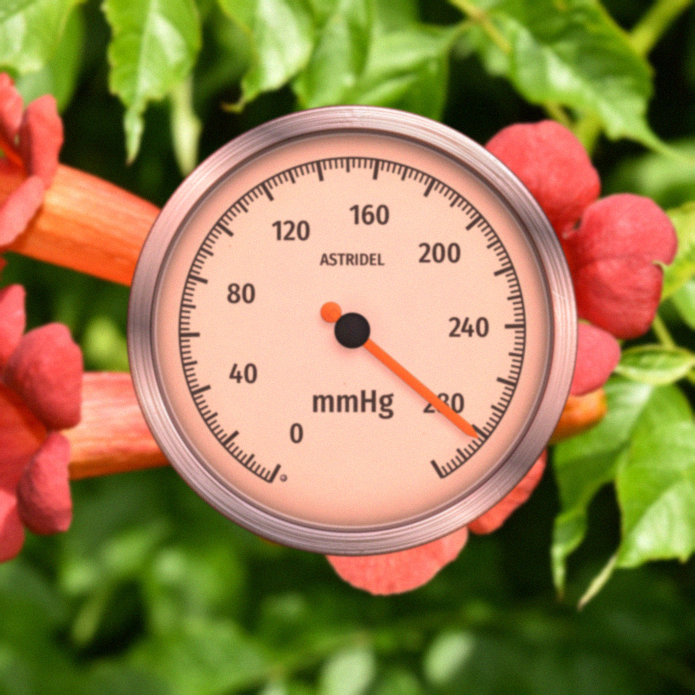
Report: 282,mmHg
